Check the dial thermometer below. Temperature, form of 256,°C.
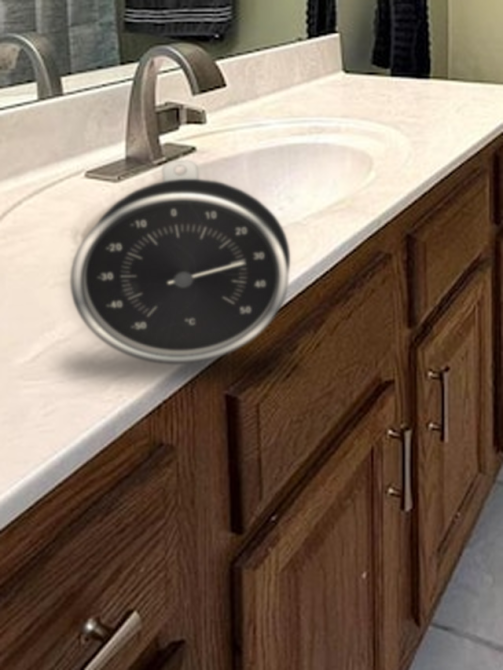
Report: 30,°C
